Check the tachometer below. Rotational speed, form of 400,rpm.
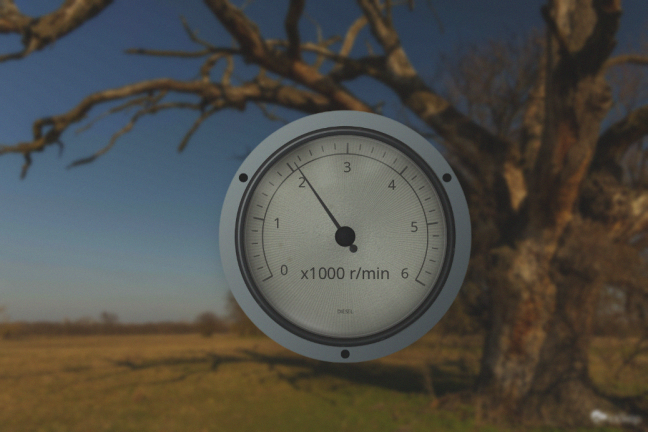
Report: 2100,rpm
